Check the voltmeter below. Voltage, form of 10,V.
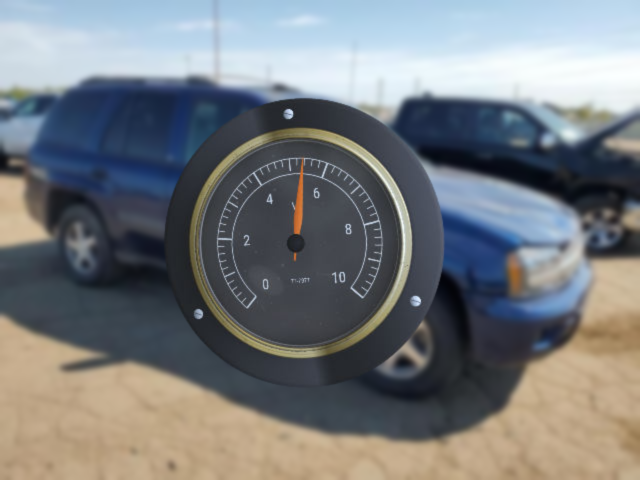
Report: 5.4,V
